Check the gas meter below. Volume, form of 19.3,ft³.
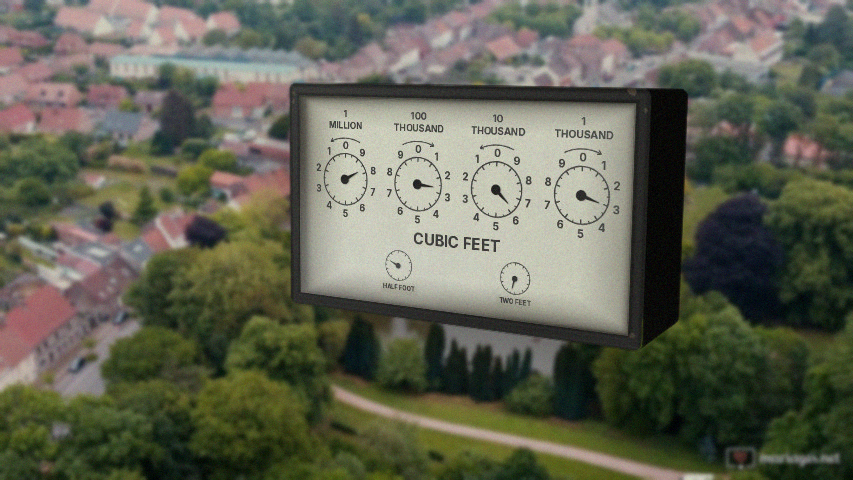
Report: 826300,ft³
